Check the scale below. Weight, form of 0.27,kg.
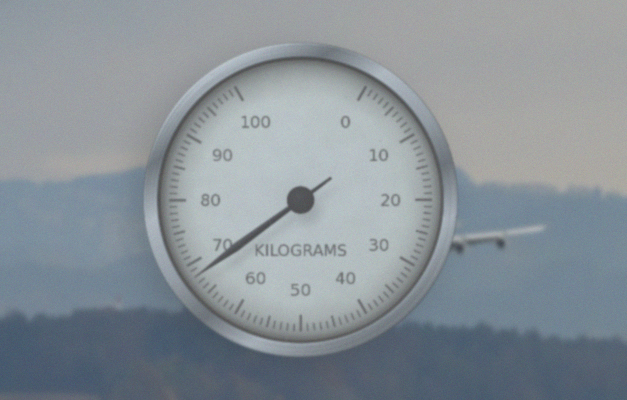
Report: 68,kg
